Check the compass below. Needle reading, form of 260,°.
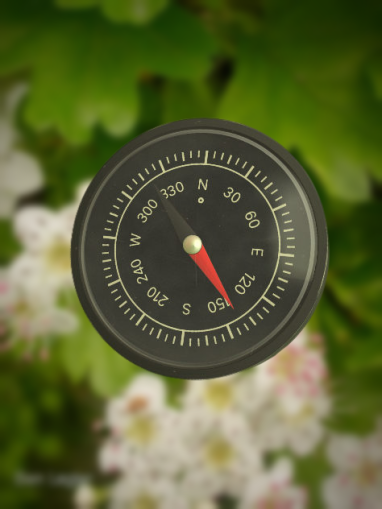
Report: 140,°
